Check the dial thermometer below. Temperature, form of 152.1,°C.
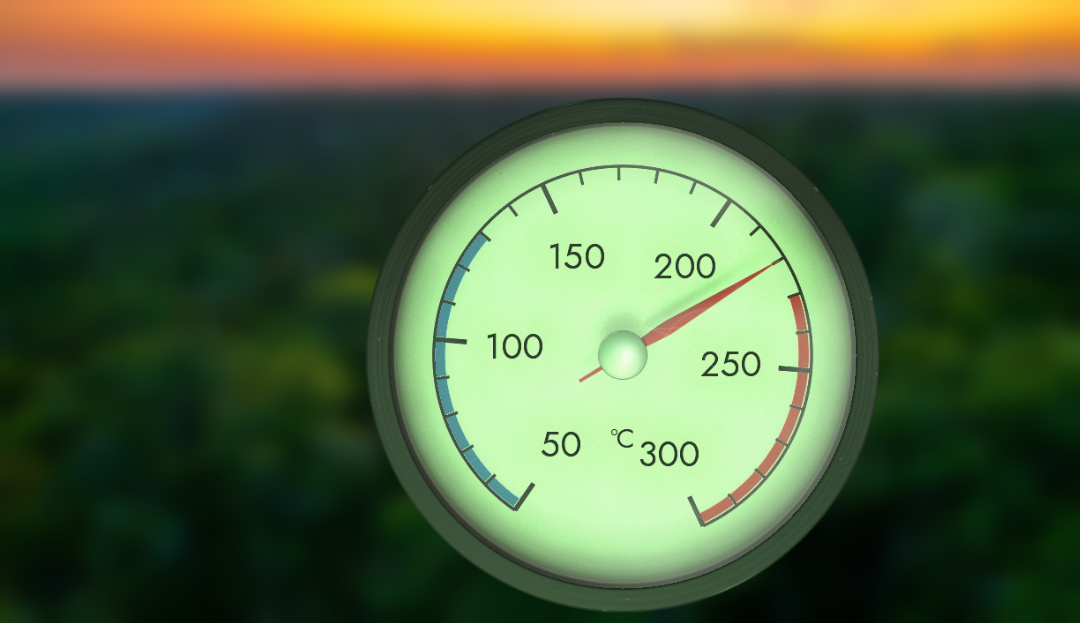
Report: 220,°C
